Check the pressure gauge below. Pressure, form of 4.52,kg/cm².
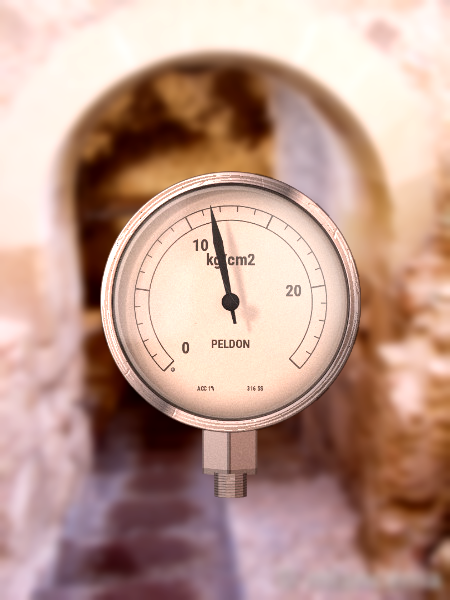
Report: 11.5,kg/cm²
